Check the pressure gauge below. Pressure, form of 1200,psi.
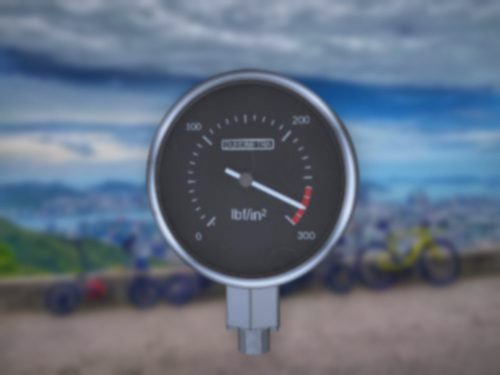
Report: 280,psi
